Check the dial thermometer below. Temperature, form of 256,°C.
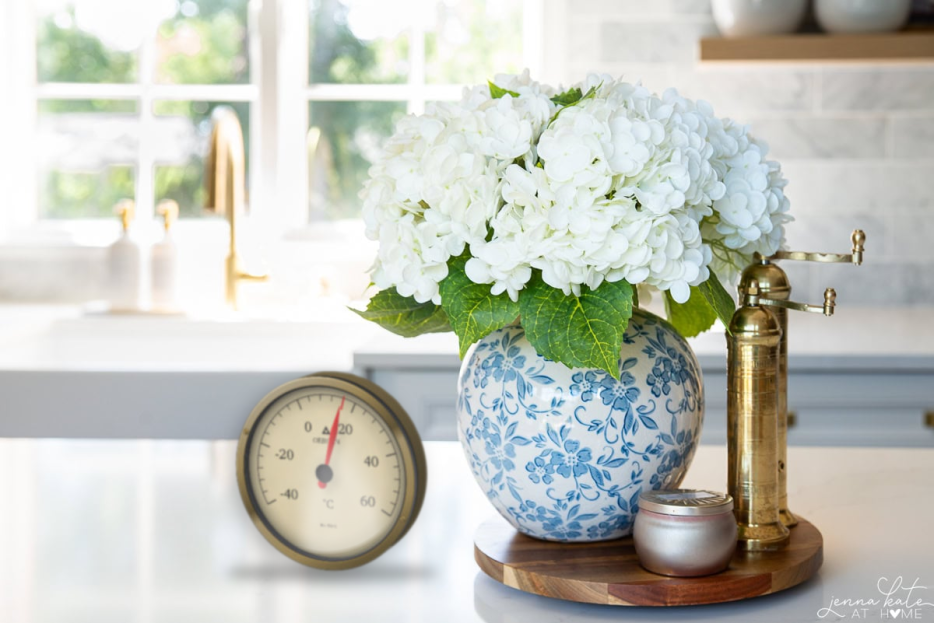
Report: 16,°C
